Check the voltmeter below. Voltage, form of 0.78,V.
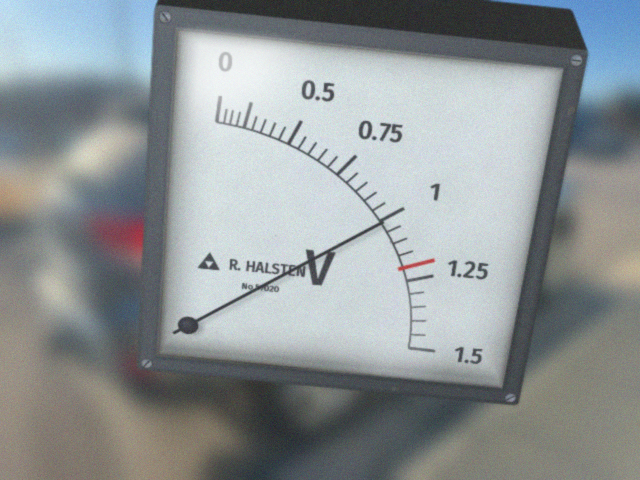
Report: 1,V
